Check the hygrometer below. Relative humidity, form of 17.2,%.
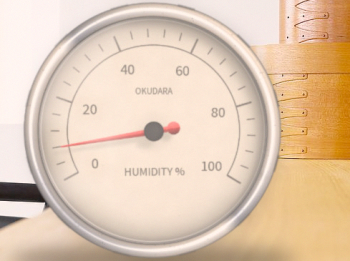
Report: 8,%
